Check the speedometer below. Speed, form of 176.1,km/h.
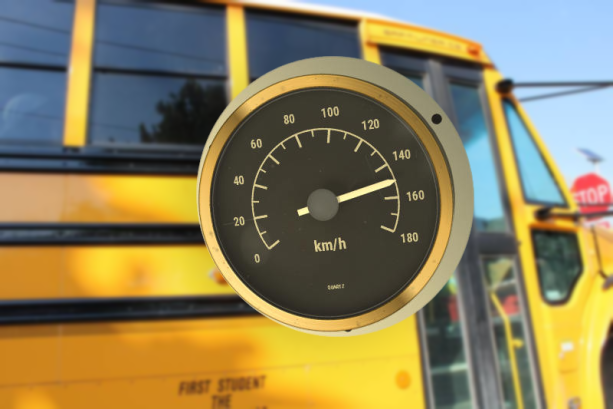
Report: 150,km/h
